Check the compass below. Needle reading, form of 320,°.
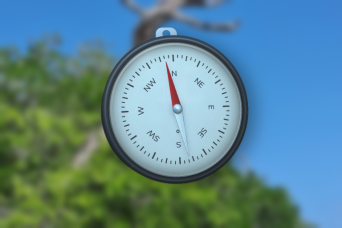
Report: 350,°
